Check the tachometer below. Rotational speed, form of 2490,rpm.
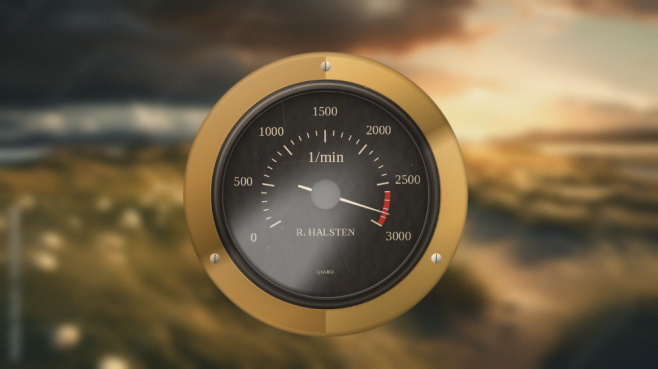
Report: 2850,rpm
